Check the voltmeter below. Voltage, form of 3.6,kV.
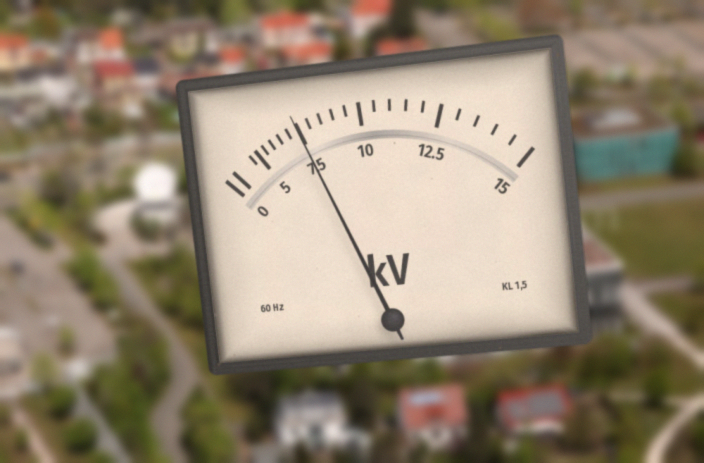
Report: 7.5,kV
